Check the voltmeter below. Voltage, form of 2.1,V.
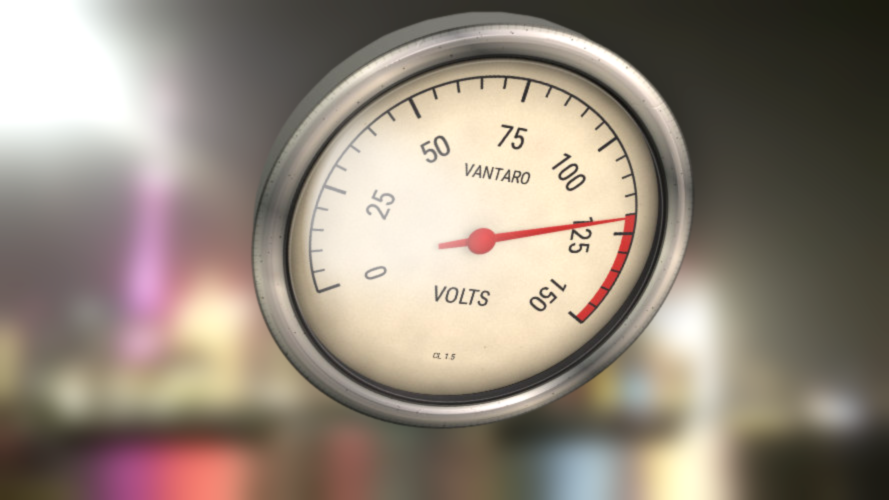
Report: 120,V
